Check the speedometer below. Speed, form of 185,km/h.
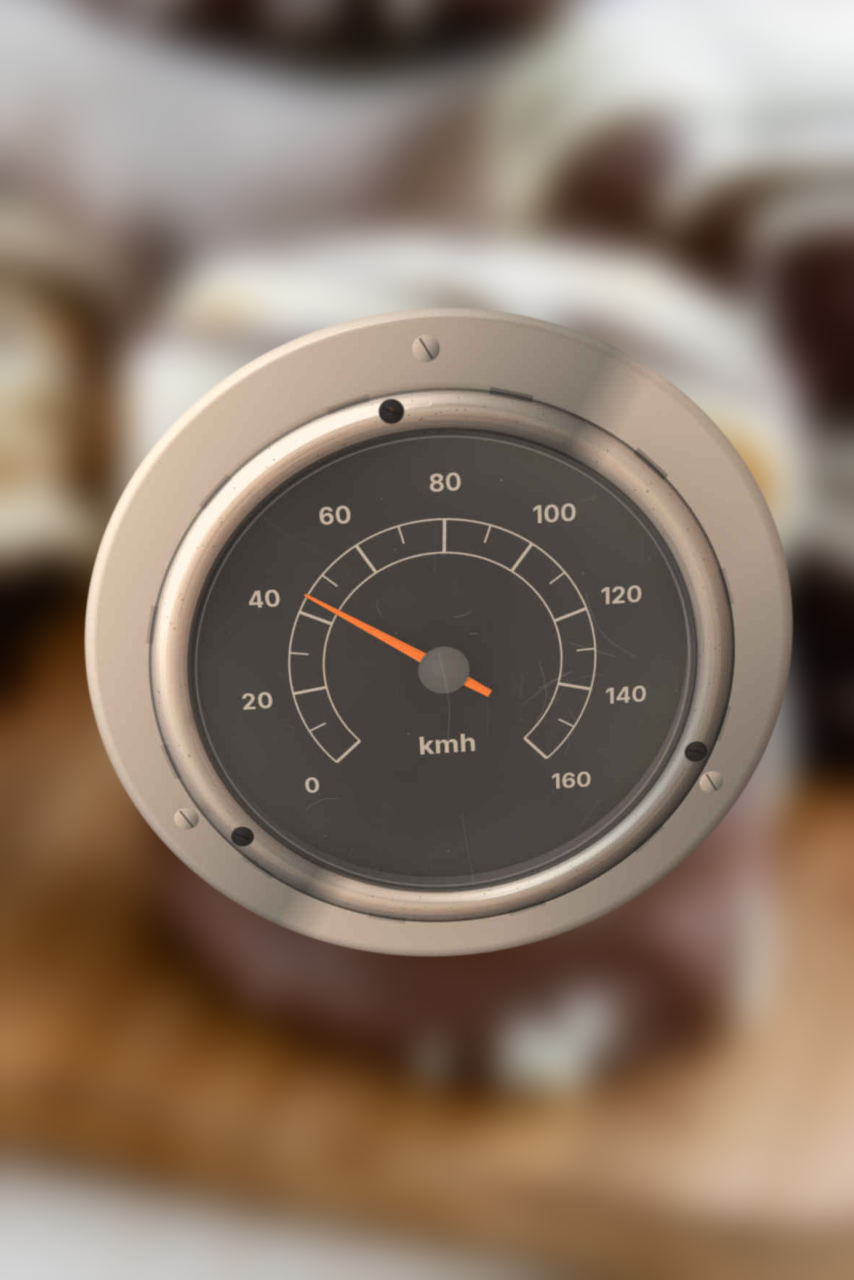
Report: 45,km/h
